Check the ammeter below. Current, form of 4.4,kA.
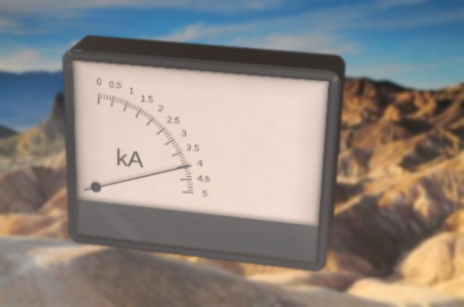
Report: 4,kA
